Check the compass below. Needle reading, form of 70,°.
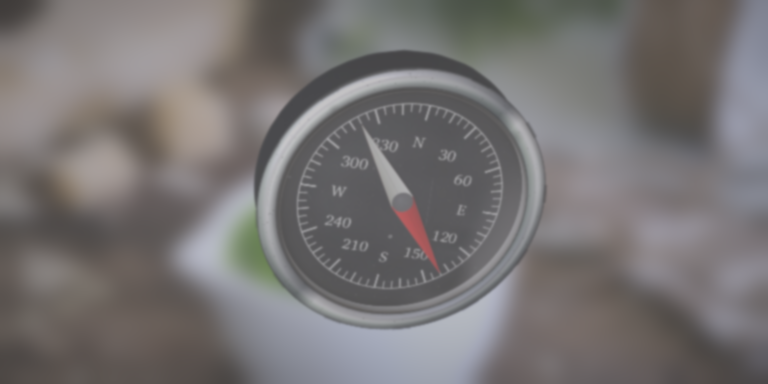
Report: 140,°
